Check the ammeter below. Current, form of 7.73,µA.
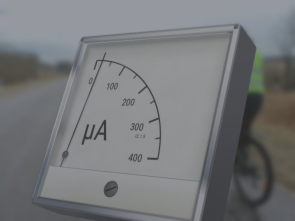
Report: 25,µA
